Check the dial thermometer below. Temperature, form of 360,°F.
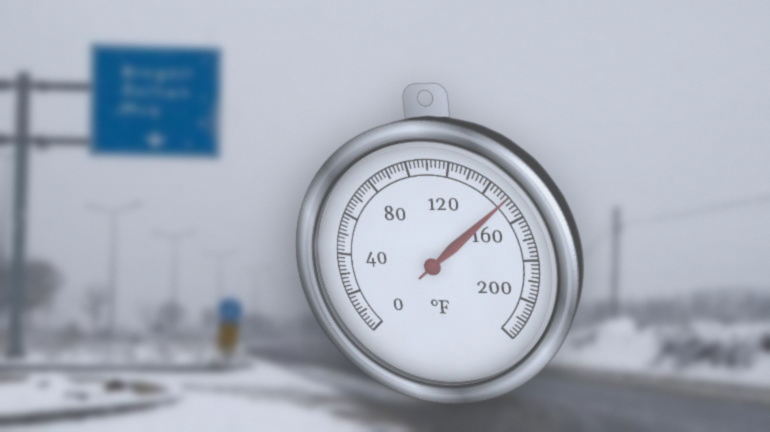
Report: 150,°F
